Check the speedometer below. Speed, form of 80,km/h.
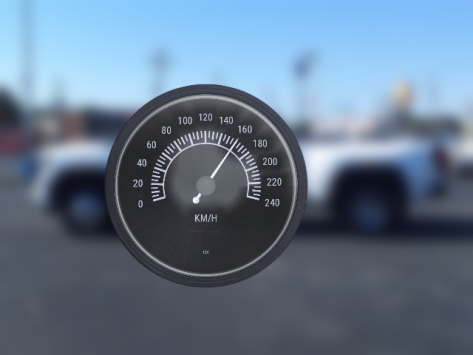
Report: 160,km/h
